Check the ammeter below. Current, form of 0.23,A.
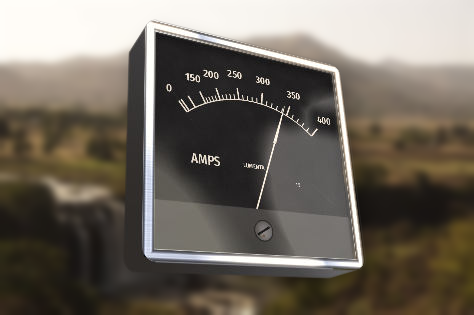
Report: 340,A
